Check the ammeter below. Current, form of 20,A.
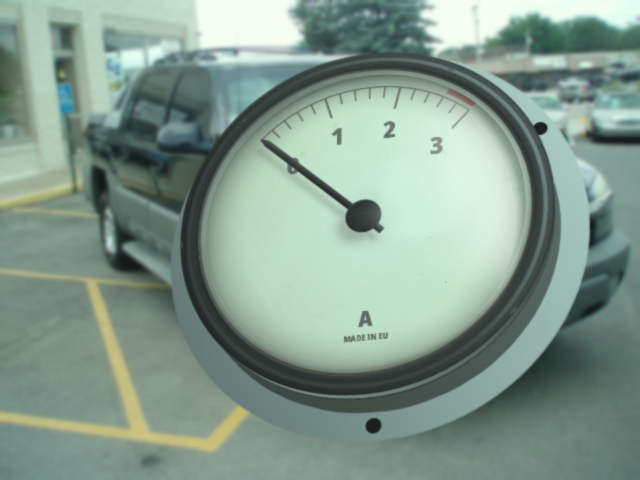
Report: 0,A
